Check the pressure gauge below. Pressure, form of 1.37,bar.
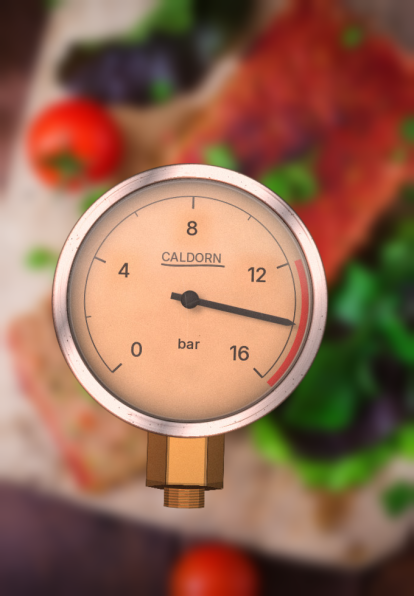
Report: 14,bar
